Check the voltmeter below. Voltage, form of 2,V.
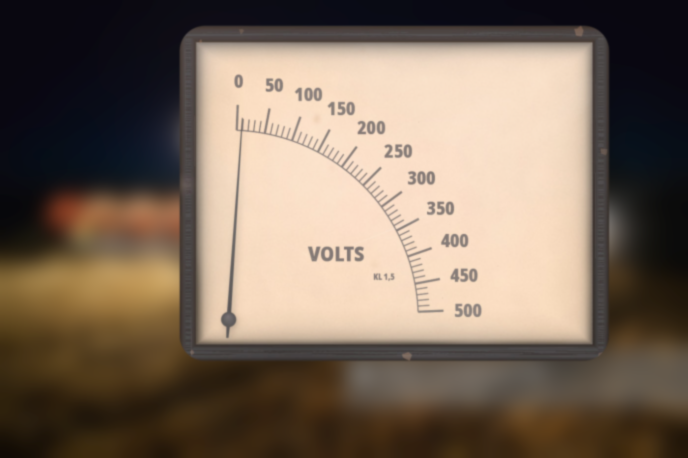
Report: 10,V
